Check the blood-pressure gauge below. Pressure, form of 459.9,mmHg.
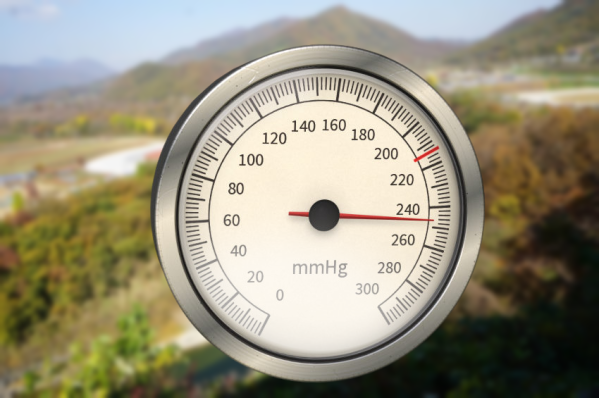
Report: 246,mmHg
